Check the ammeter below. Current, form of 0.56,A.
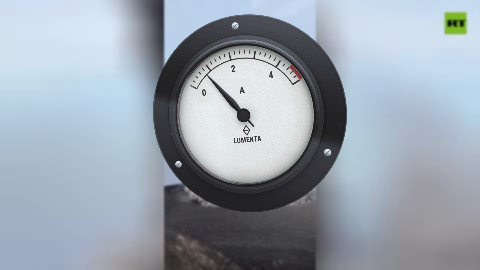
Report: 0.8,A
